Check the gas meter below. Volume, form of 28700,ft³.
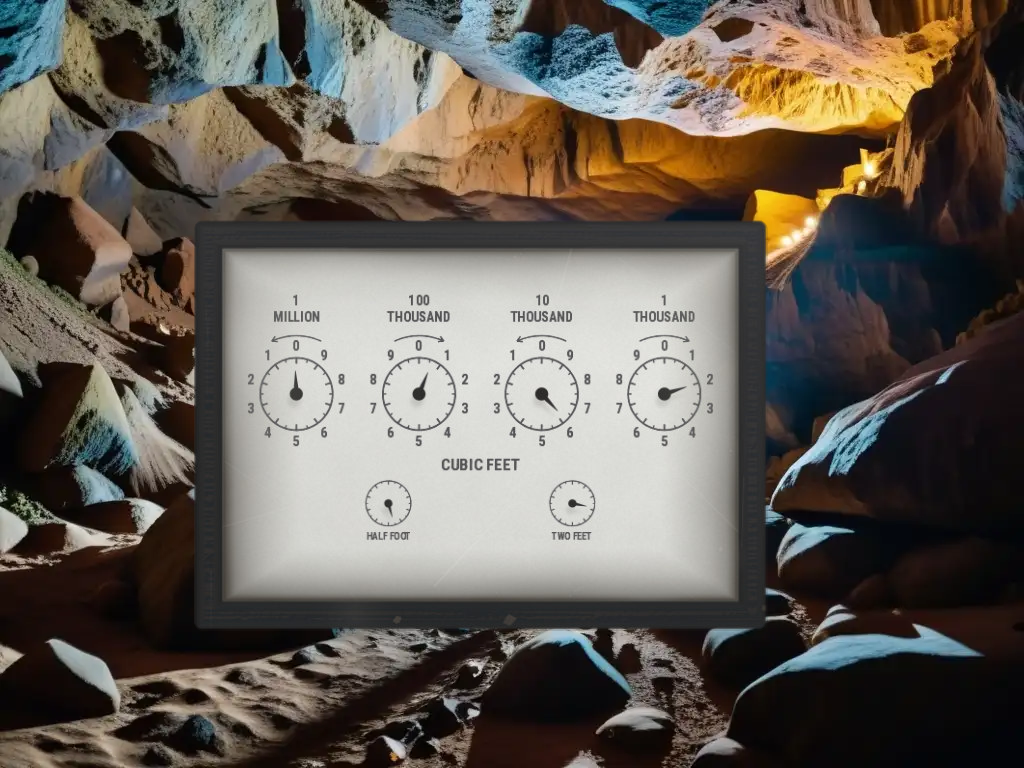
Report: 6200,ft³
